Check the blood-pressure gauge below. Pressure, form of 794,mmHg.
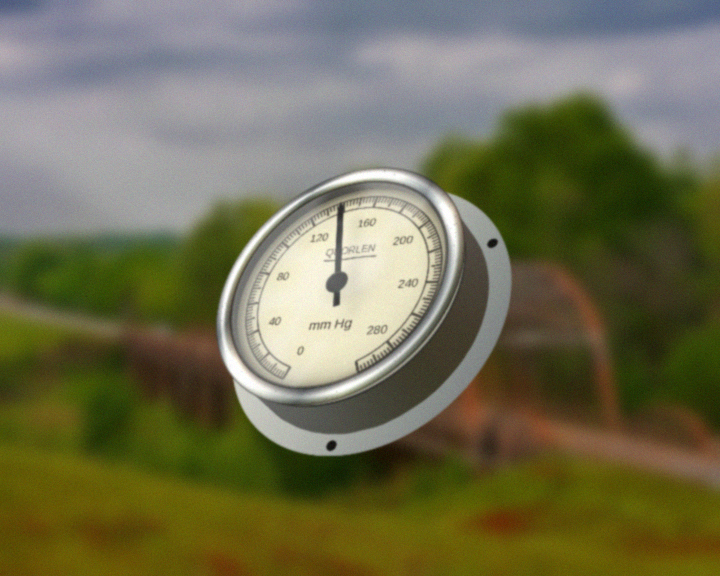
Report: 140,mmHg
